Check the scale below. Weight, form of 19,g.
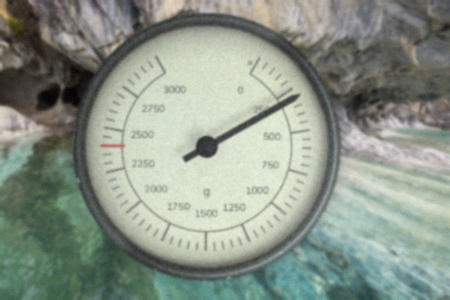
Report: 300,g
